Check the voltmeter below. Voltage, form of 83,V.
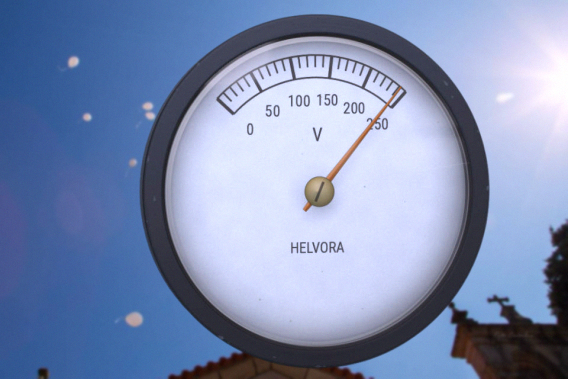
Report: 240,V
